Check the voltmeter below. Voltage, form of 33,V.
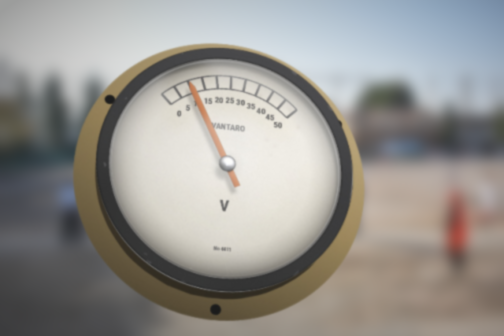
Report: 10,V
